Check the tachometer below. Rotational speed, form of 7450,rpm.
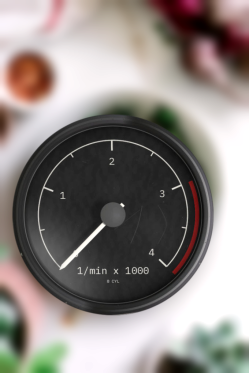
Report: 0,rpm
